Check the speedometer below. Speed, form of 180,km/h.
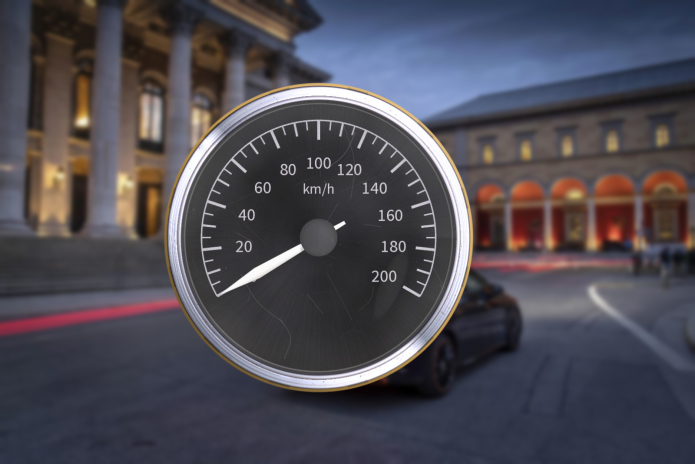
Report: 0,km/h
